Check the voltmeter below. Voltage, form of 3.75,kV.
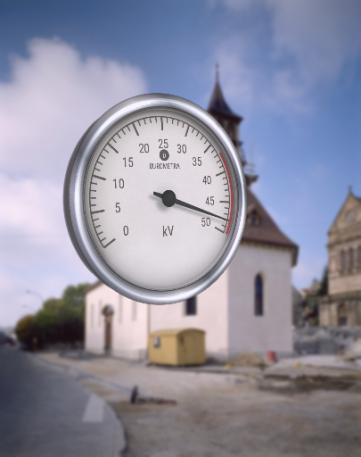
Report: 48,kV
